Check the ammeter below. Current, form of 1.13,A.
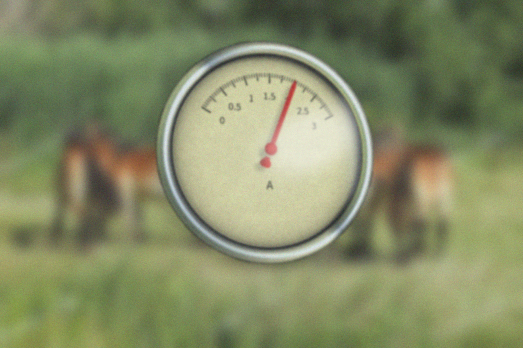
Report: 2,A
